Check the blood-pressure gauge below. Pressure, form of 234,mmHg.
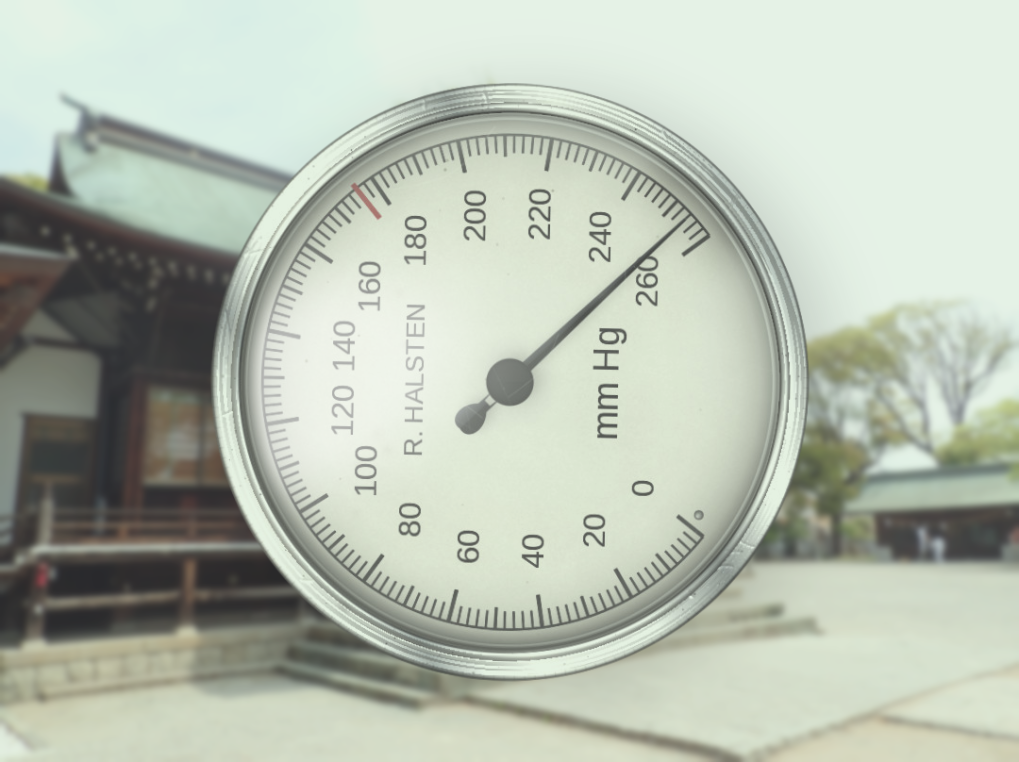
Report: 254,mmHg
